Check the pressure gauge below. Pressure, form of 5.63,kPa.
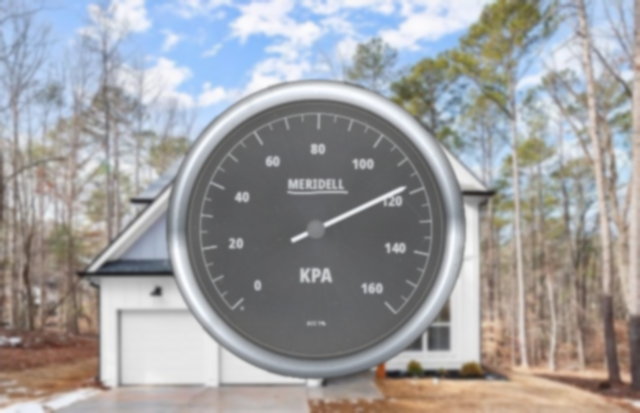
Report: 117.5,kPa
